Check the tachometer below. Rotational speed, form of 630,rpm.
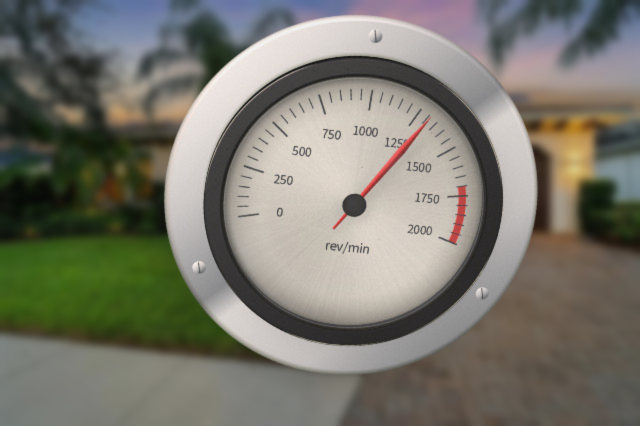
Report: 1300,rpm
